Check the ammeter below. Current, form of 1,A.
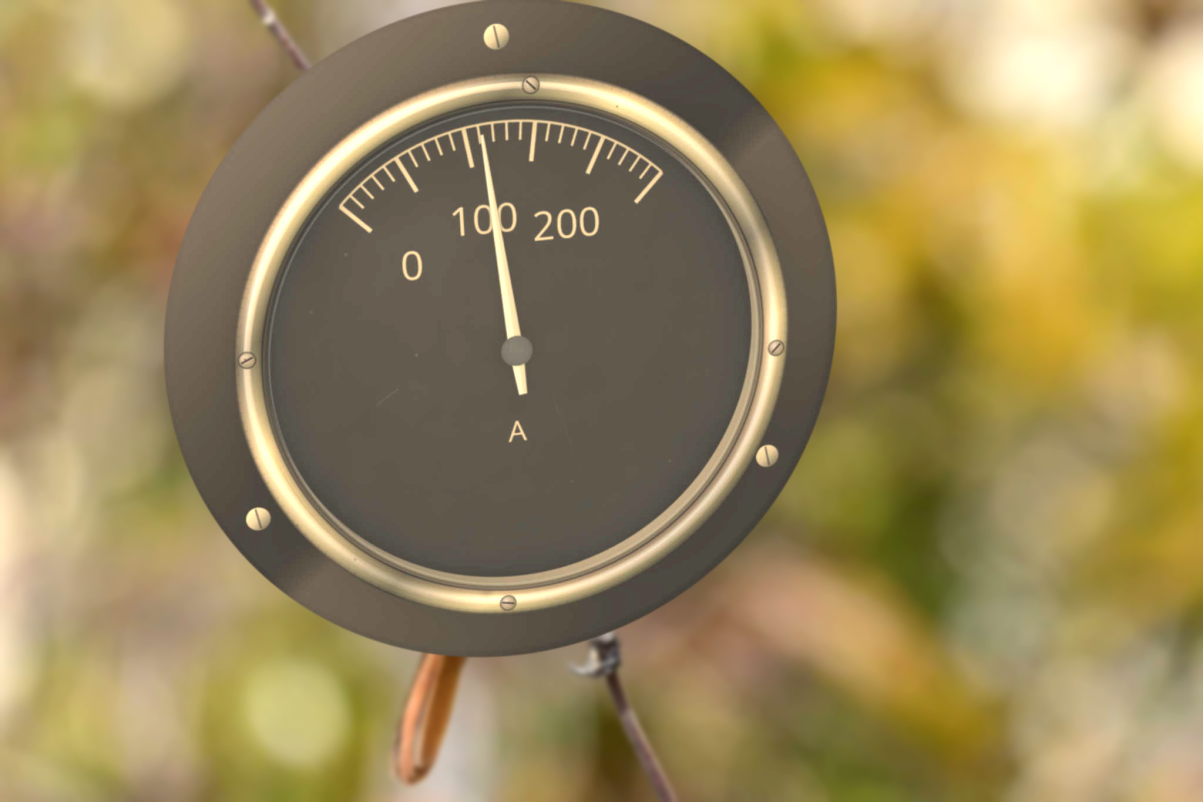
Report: 110,A
